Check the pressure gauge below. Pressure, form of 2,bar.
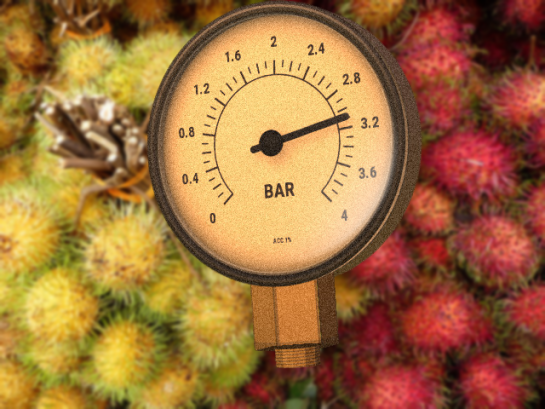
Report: 3.1,bar
